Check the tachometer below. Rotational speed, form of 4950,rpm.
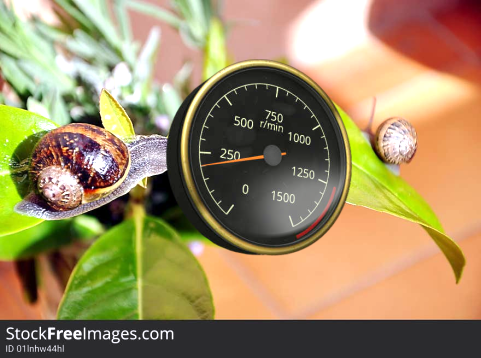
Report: 200,rpm
